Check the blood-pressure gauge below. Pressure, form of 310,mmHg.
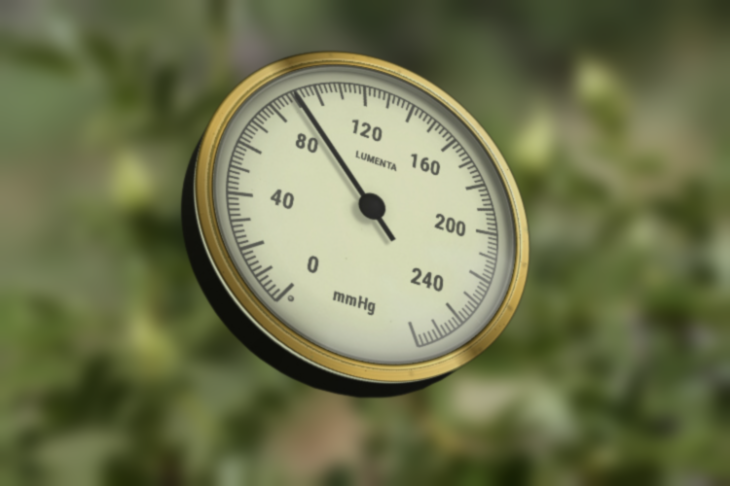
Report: 90,mmHg
